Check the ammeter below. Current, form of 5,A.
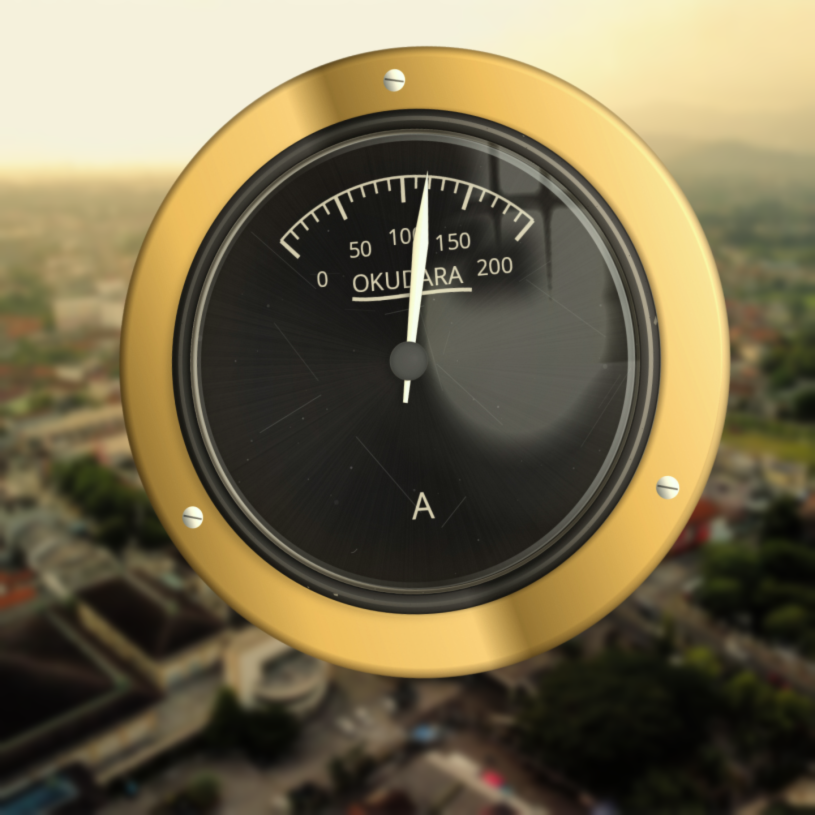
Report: 120,A
